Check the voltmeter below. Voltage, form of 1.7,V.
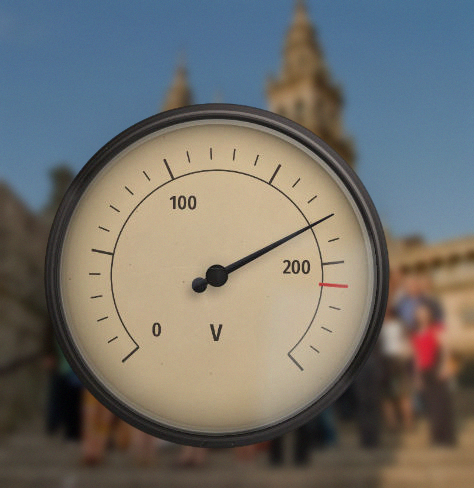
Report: 180,V
